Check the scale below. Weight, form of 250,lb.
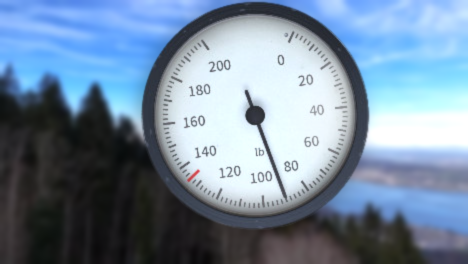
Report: 90,lb
